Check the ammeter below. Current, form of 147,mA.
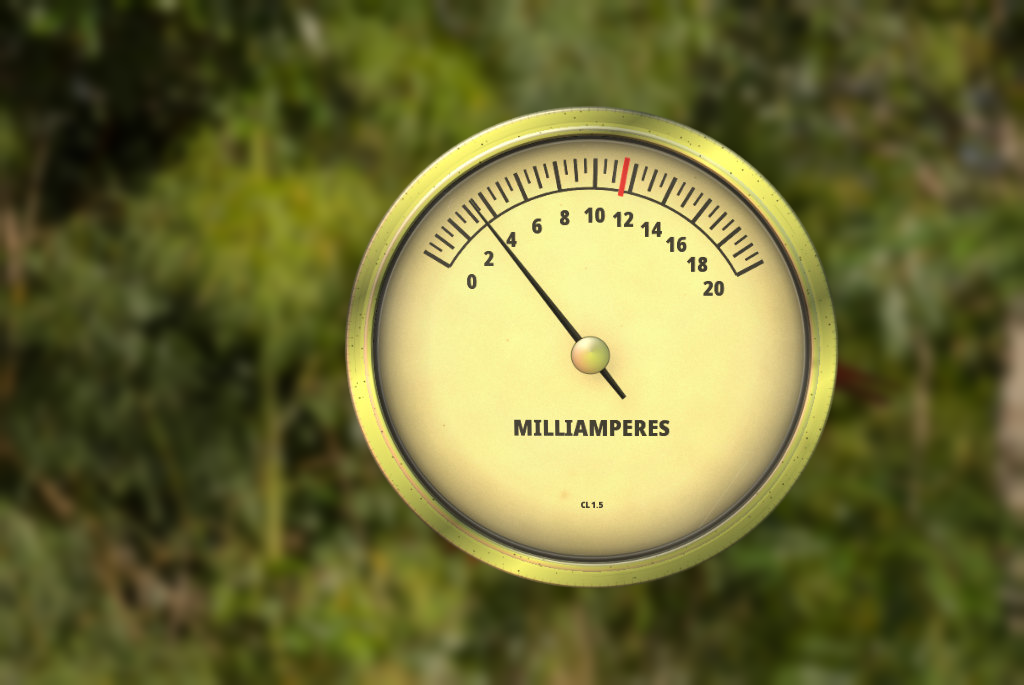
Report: 3.5,mA
